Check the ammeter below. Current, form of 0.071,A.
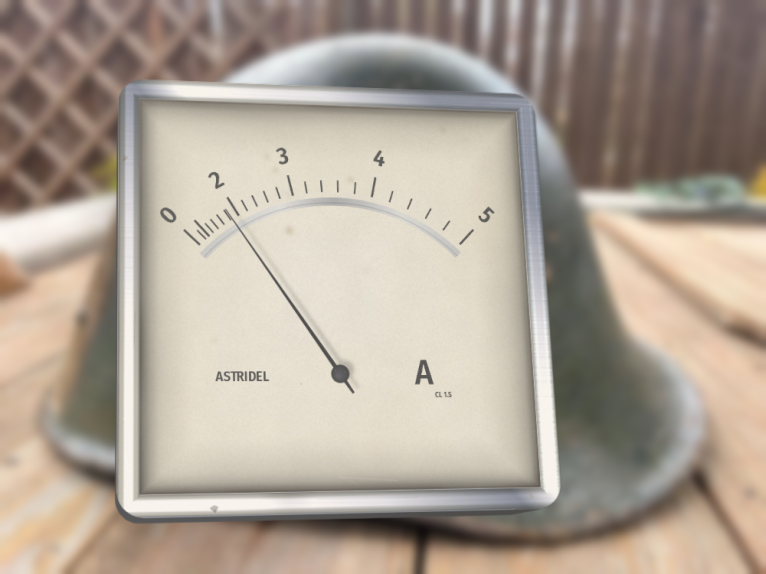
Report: 1.8,A
